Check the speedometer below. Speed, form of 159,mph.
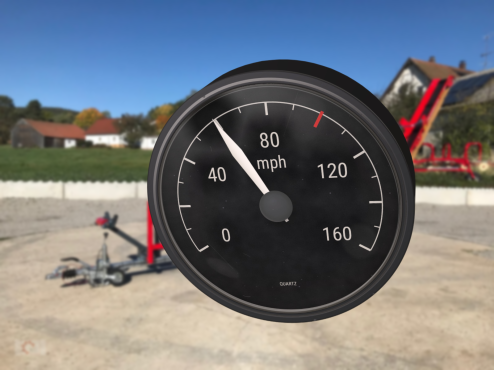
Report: 60,mph
